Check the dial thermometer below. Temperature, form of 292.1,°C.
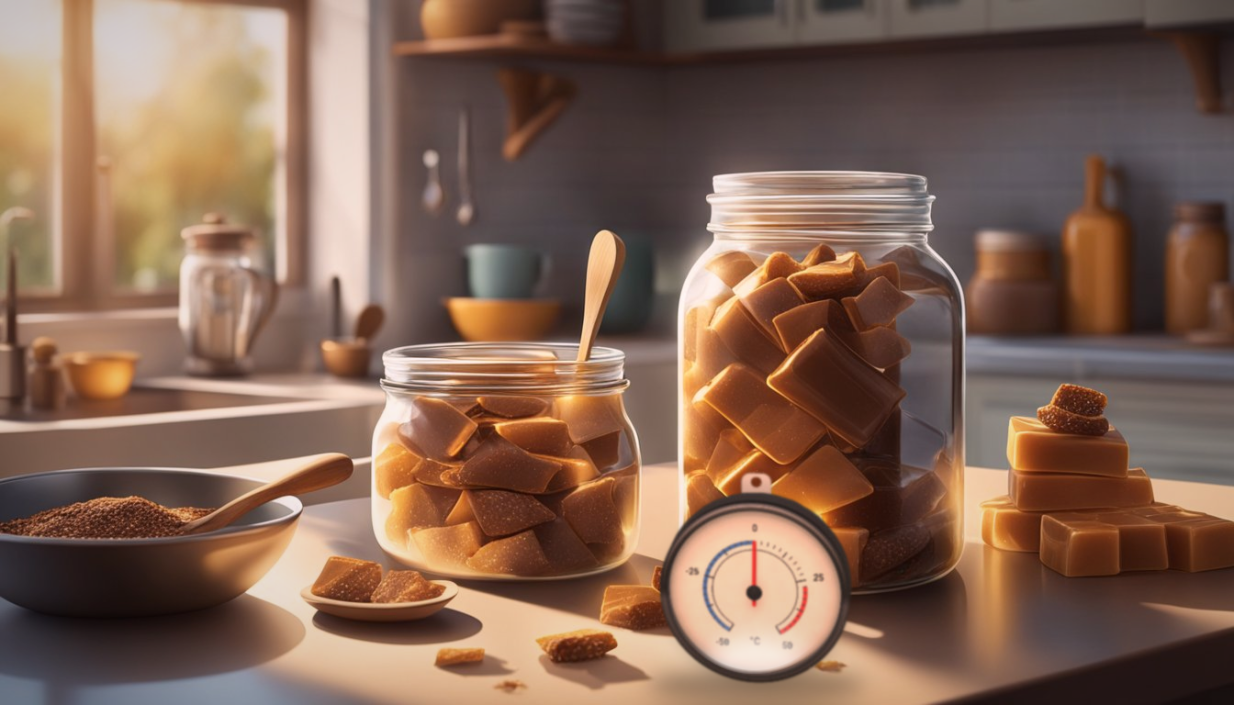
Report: 0,°C
